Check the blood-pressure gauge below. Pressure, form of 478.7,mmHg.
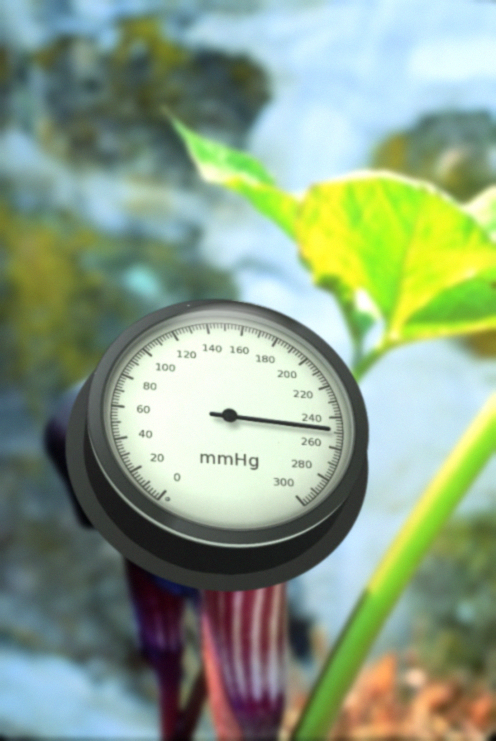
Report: 250,mmHg
